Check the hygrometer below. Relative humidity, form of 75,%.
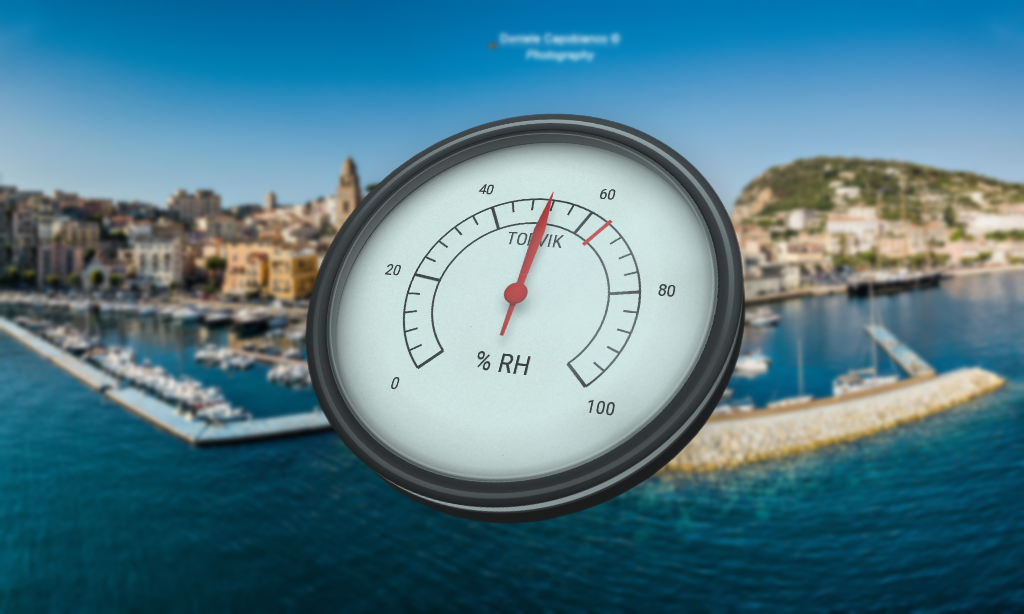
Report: 52,%
